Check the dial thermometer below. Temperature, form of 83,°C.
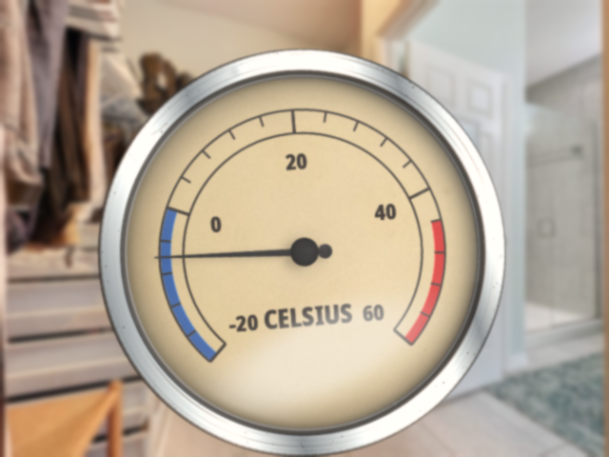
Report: -6,°C
